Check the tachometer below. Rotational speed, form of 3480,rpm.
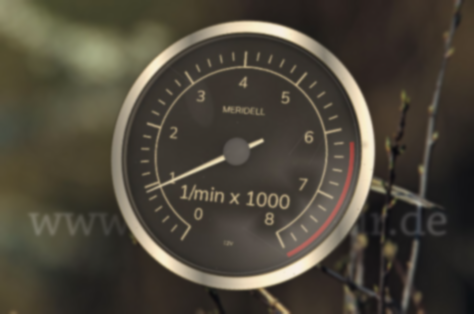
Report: 900,rpm
